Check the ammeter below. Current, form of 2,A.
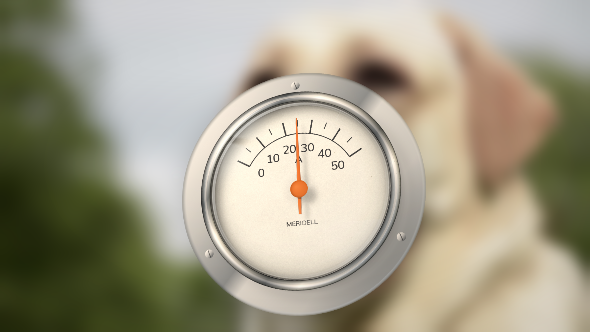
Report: 25,A
